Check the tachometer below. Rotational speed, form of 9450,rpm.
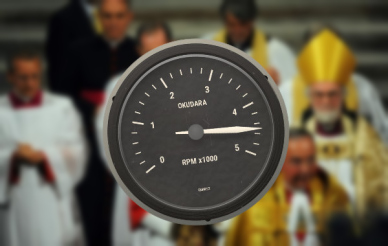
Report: 4500,rpm
